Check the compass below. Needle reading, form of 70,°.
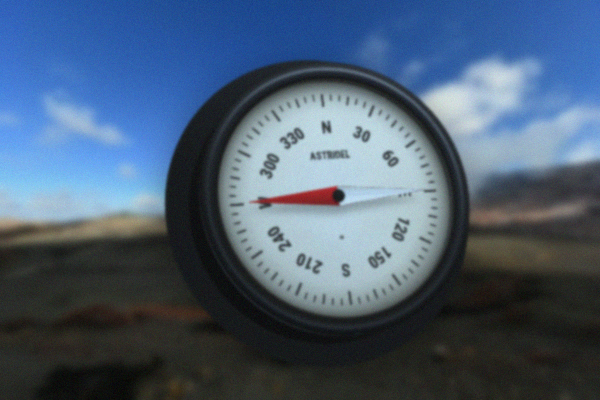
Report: 270,°
